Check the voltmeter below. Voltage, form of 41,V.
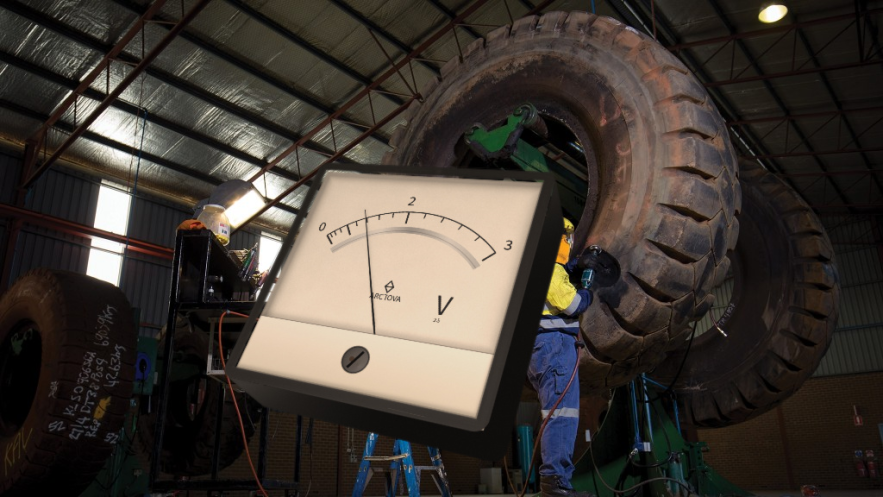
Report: 1.4,V
